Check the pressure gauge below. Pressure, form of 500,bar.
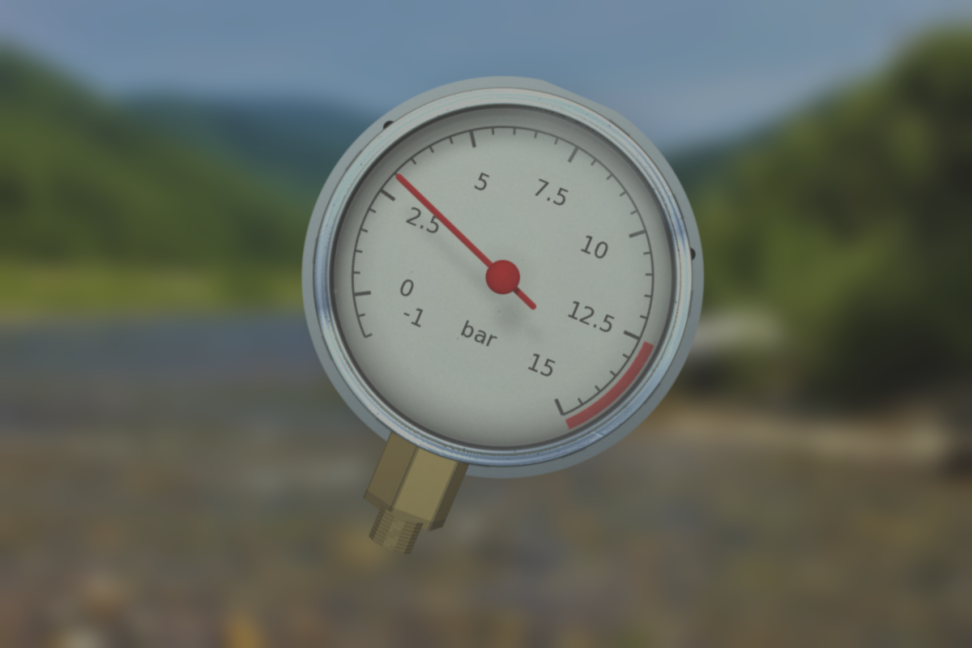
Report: 3,bar
